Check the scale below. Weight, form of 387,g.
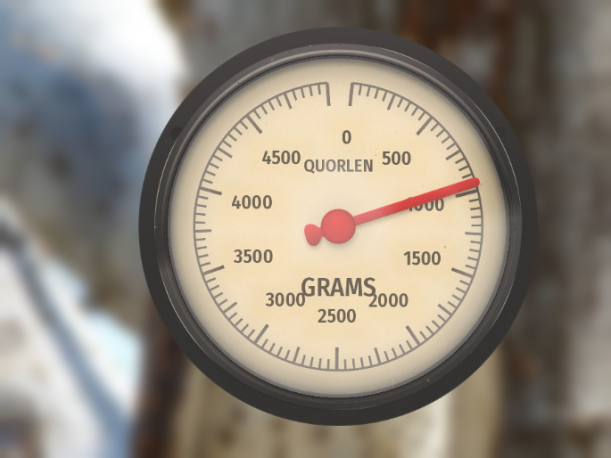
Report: 950,g
